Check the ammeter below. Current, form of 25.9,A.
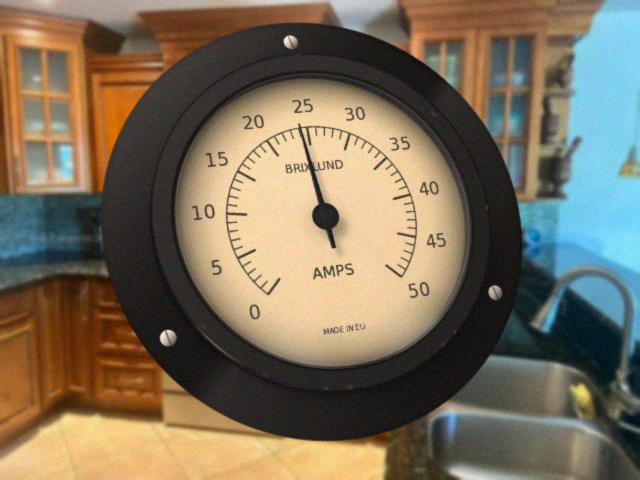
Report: 24,A
